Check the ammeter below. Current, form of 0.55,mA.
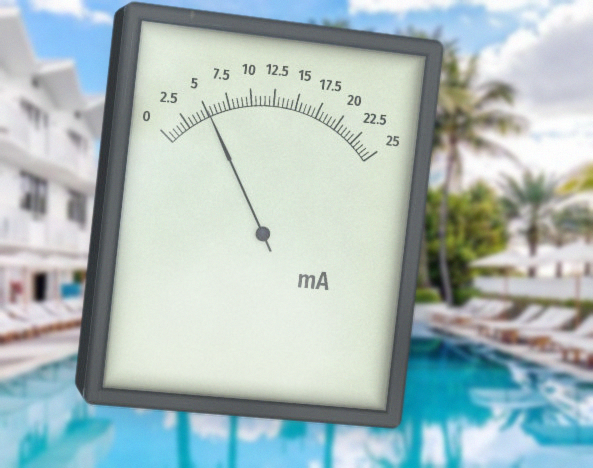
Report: 5,mA
